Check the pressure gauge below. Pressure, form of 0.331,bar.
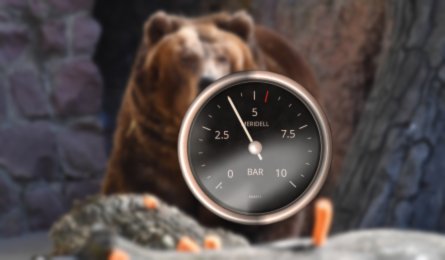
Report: 4,bar
